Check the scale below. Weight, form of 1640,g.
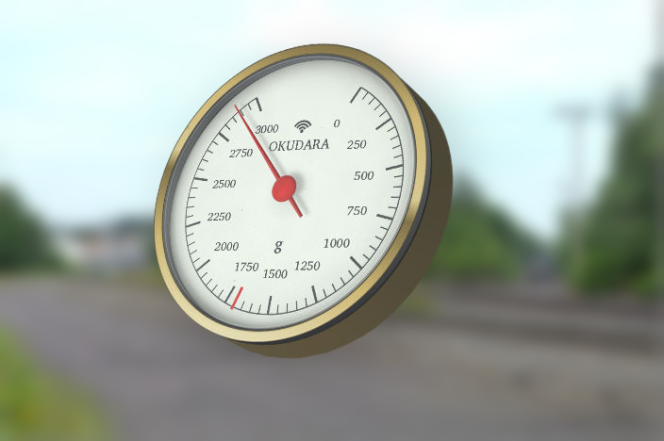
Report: 2900,g
